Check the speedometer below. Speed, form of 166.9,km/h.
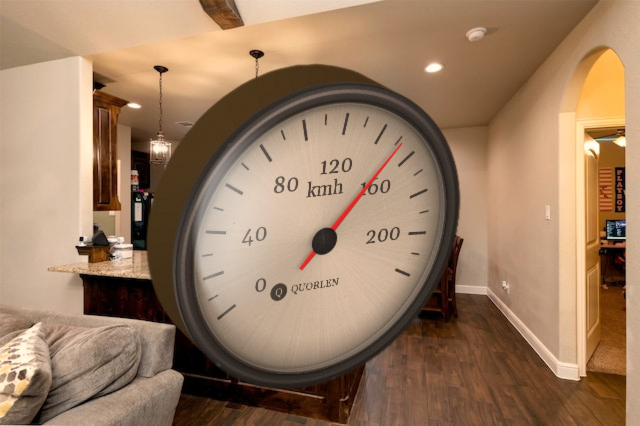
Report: 150,km/h
